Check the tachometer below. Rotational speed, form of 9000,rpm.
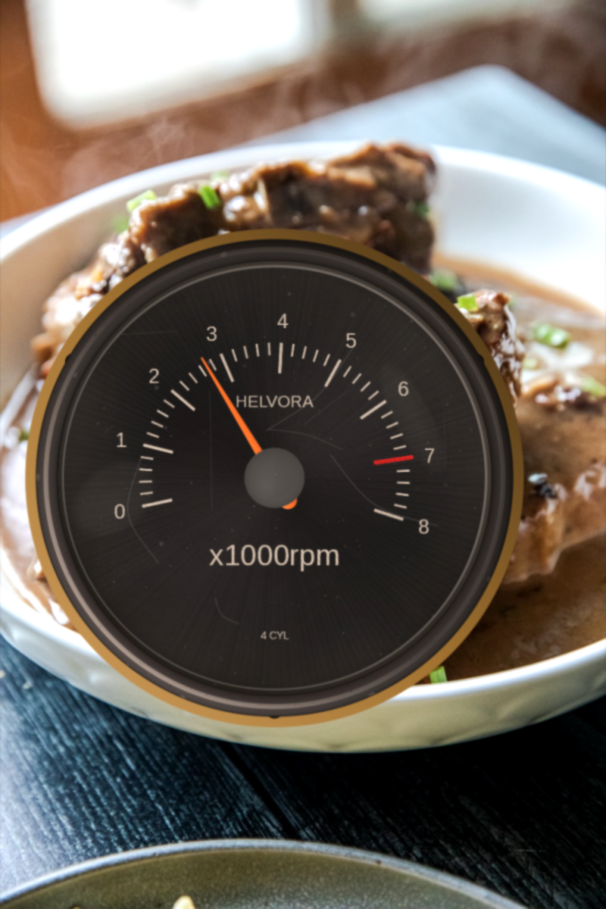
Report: 2700,rpm
